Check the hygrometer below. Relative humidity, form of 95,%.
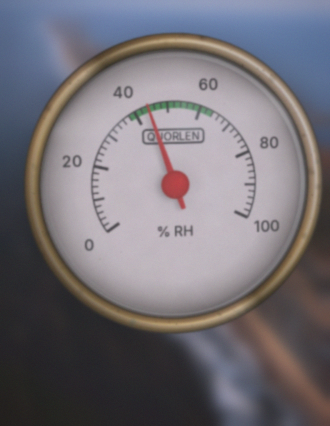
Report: 44,%
